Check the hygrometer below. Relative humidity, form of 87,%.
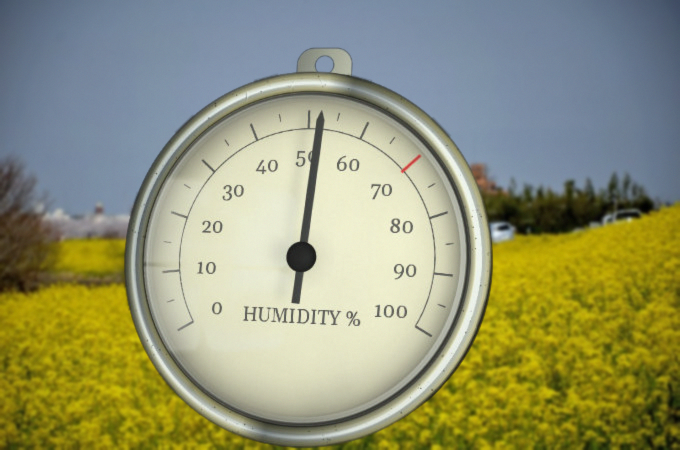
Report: 52.5,%
